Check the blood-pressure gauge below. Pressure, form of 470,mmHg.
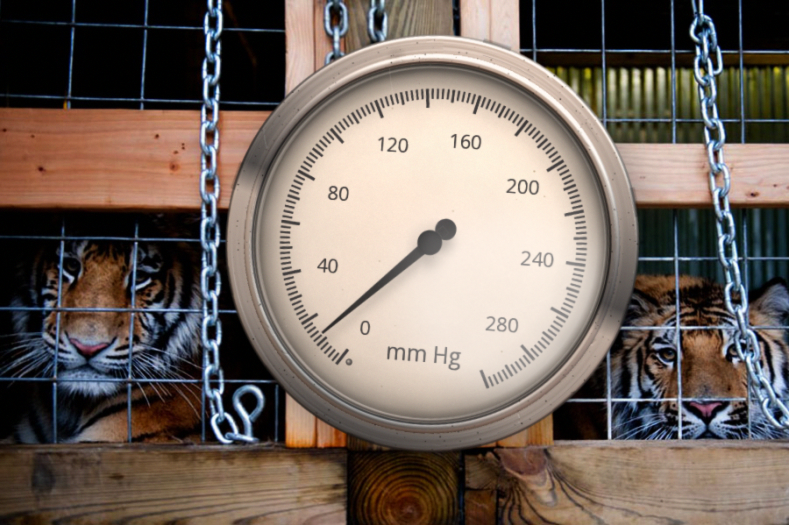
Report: 12,mmHg
